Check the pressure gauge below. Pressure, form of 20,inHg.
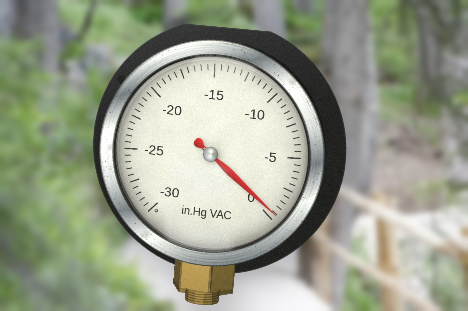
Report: -0.5,inHg
